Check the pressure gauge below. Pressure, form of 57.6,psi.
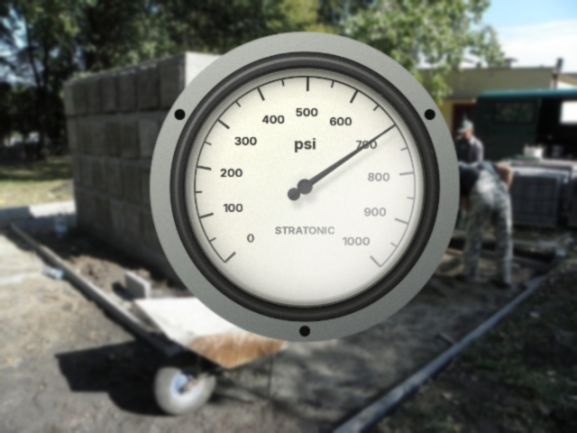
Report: 700,psi
